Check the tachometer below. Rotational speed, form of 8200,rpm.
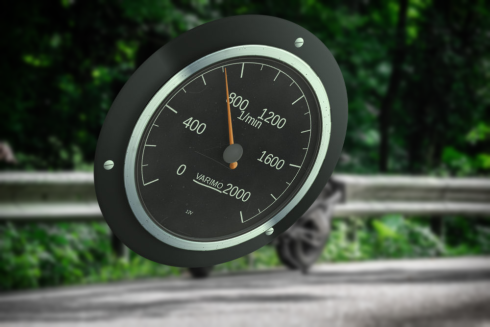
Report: 700,rpm
